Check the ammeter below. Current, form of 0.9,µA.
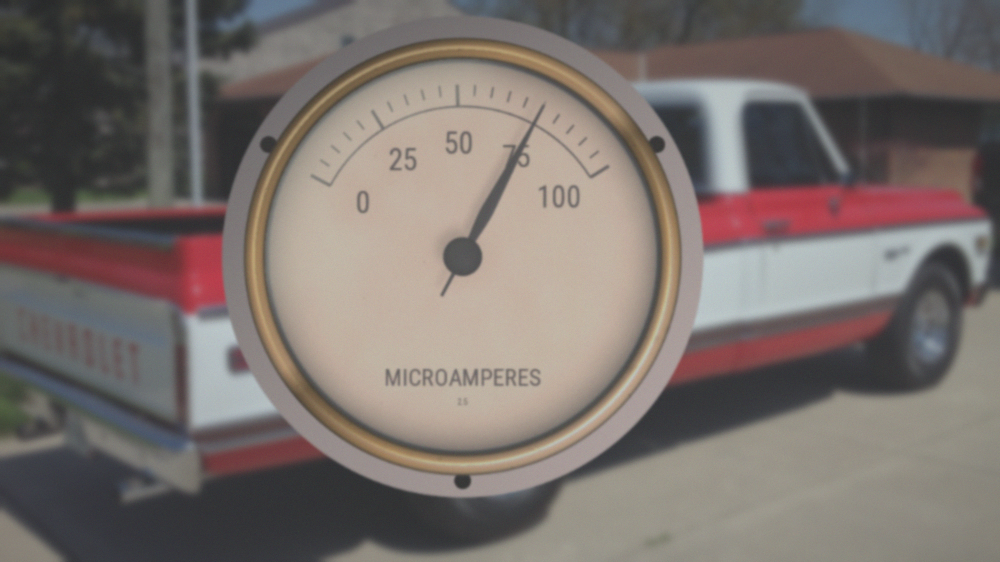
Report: 75,µA
